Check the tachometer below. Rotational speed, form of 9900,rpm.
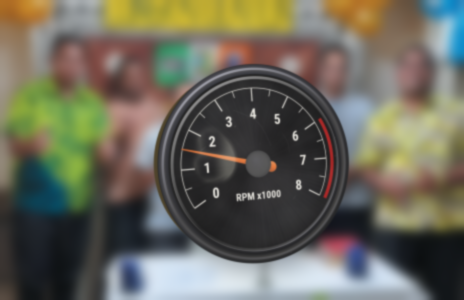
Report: 1500,rpm
